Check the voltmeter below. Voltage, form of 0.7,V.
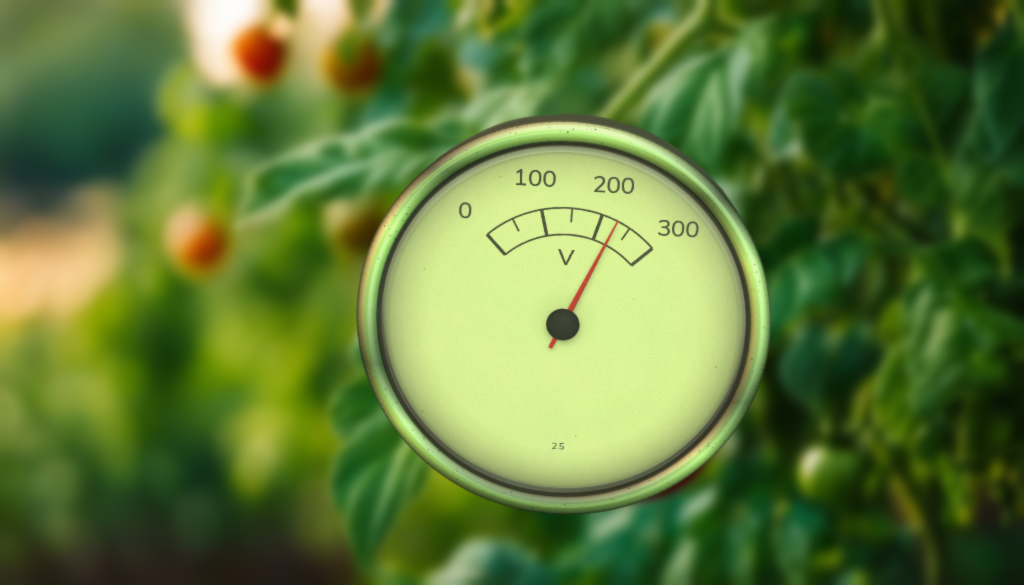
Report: 225,V
